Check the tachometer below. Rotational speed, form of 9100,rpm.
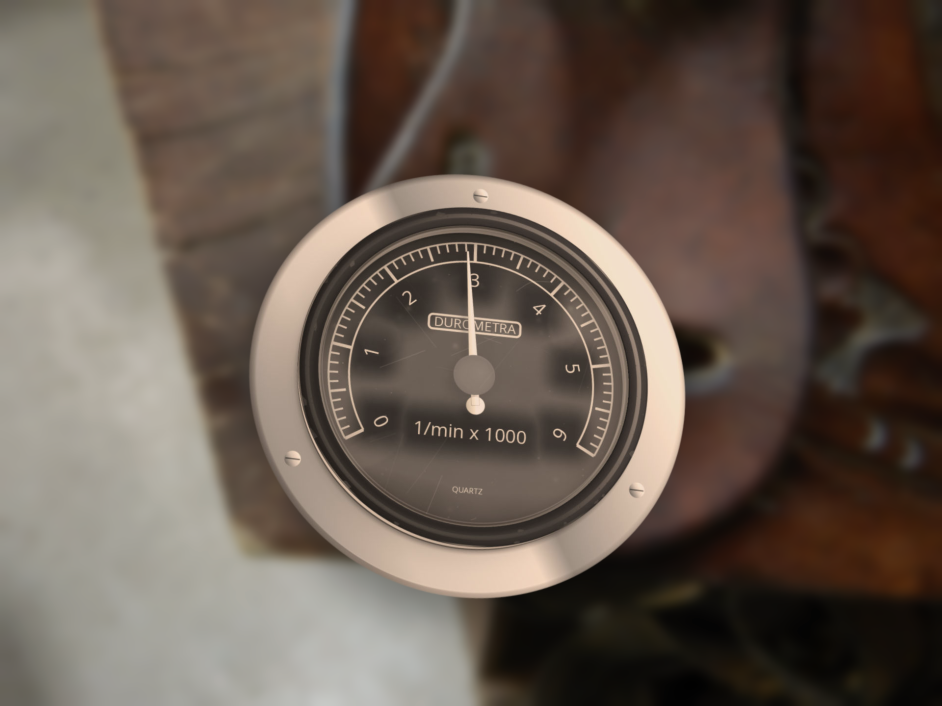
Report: 2900,rpm
